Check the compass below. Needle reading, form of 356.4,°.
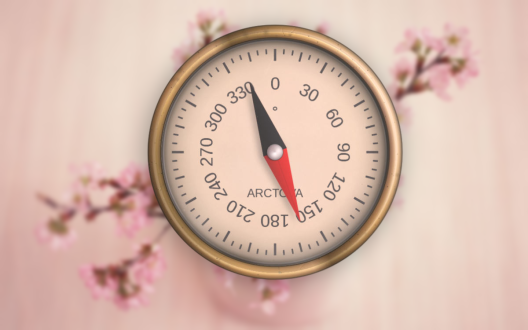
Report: 160,°
